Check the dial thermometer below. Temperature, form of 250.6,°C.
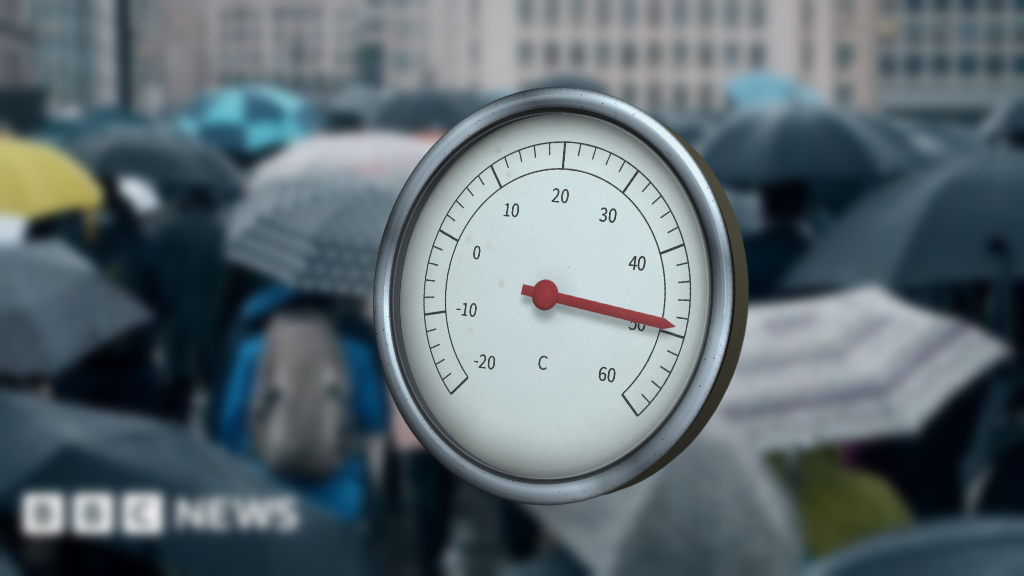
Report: 49,°C
